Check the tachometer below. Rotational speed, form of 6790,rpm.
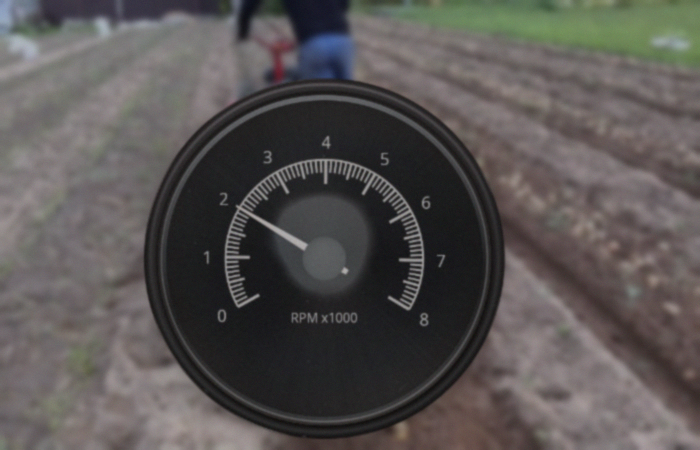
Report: 2000,rpm
